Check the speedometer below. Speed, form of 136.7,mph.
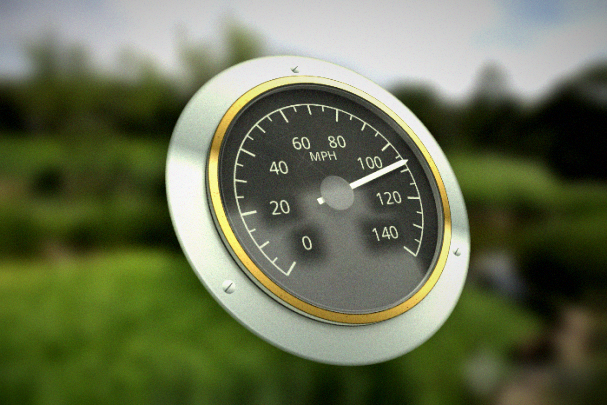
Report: 107.5,mph
